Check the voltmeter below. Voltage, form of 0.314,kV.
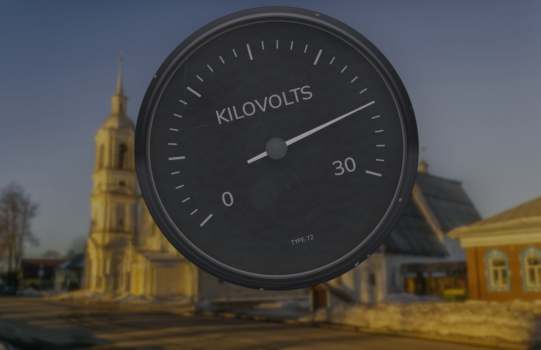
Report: 25,kV
